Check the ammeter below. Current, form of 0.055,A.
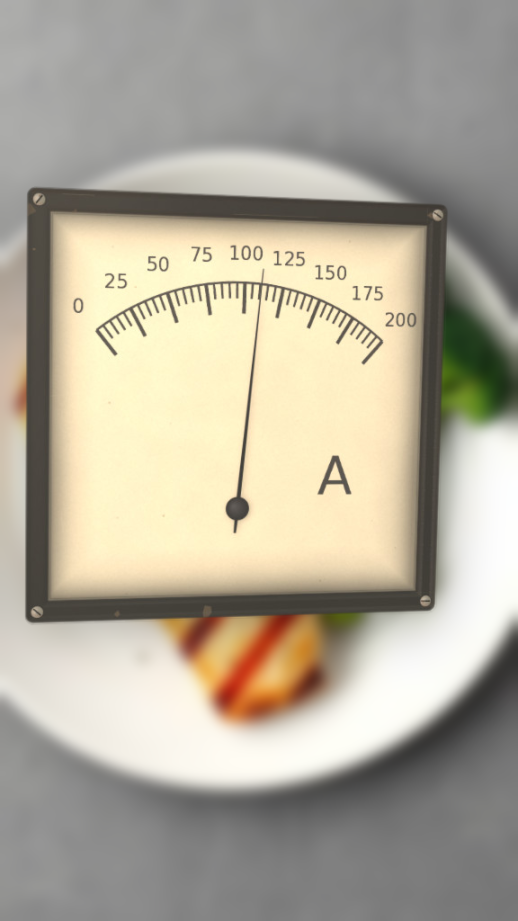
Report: 110,A
